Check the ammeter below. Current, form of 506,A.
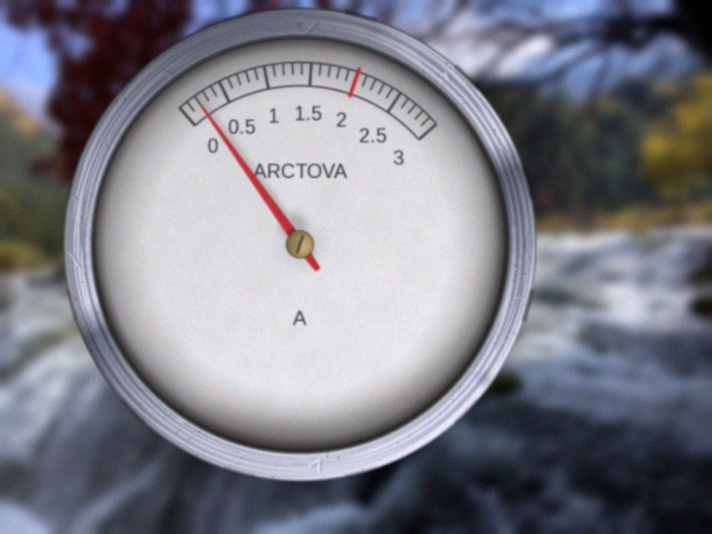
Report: 0.2,A
